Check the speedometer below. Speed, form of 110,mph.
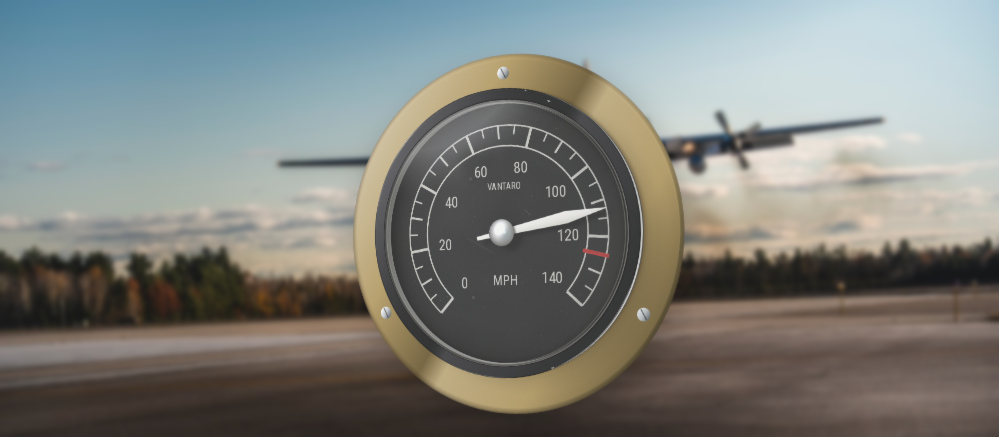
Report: 112.5,mph
